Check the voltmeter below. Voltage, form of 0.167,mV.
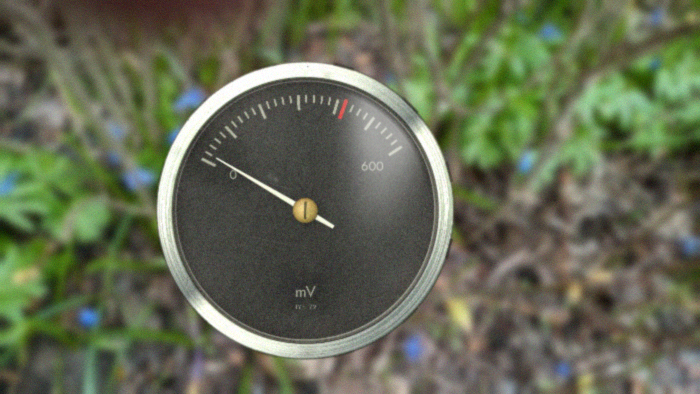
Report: 20,mV
